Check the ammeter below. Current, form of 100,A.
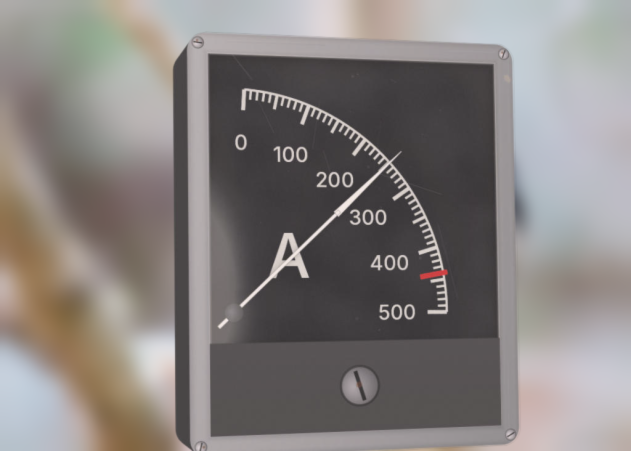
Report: 250,A
